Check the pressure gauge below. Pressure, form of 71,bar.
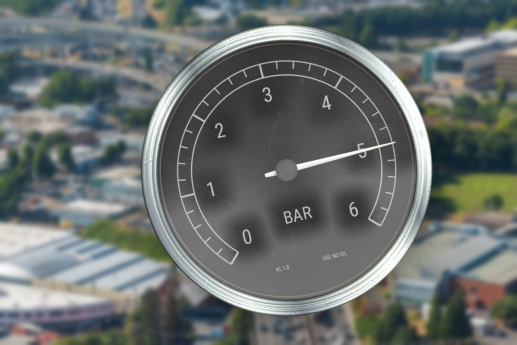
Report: 5,bar
